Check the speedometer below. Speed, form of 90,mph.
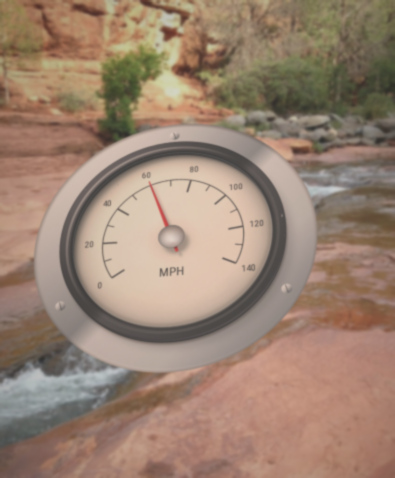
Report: 60,mph
